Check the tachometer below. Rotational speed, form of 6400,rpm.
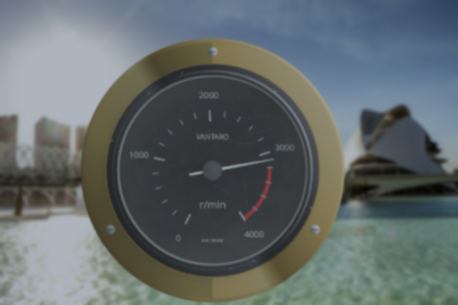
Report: 3100,rpm
